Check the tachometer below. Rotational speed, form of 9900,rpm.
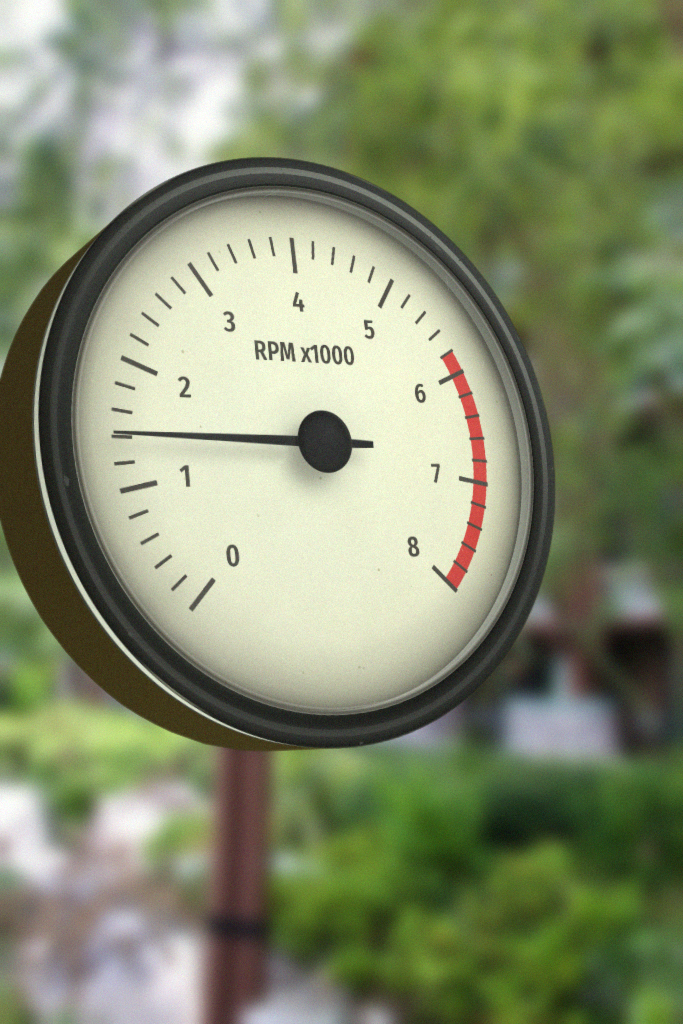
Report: 1400,rpm
